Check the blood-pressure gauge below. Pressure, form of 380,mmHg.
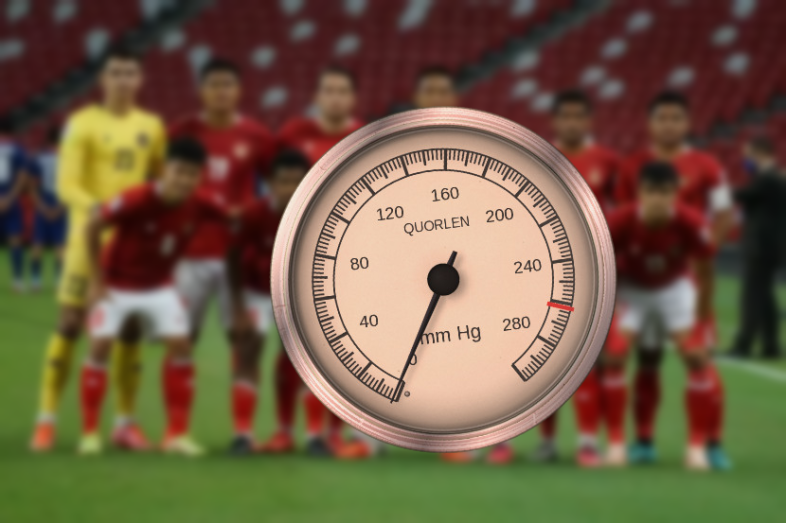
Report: 2,mmHg
